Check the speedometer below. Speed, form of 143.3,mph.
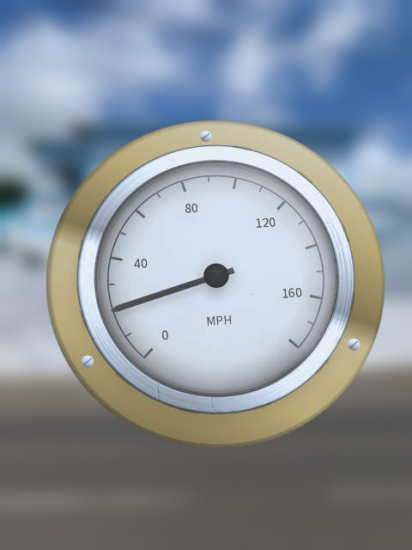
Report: 20,mph
